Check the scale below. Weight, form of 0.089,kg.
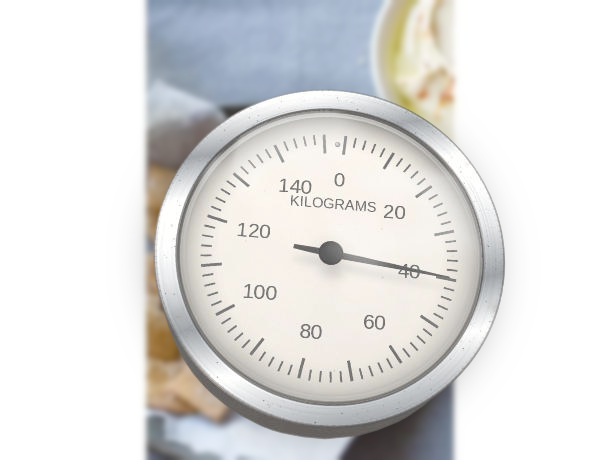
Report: 40,kg
